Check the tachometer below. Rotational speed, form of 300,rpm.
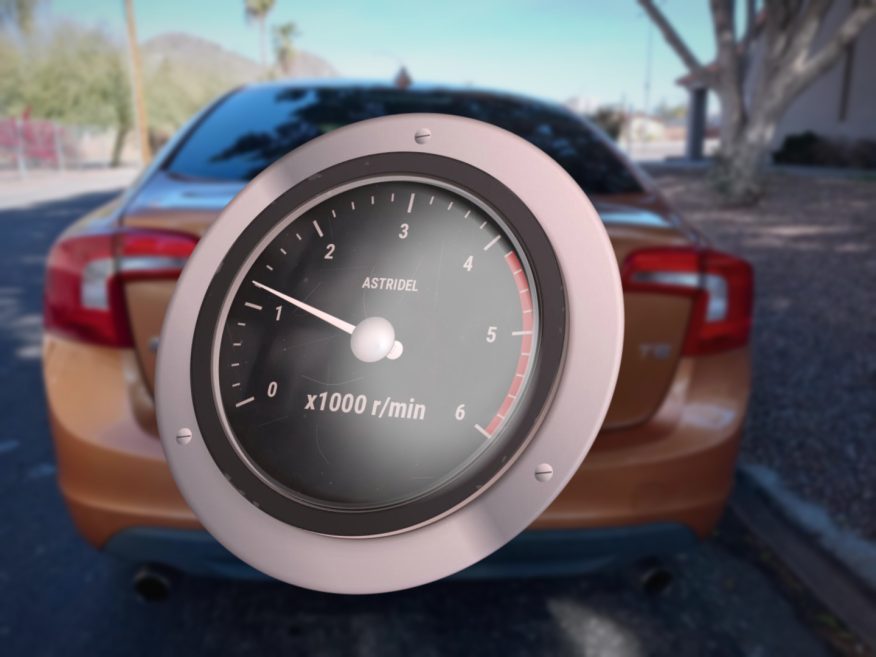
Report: 1200,rpm
